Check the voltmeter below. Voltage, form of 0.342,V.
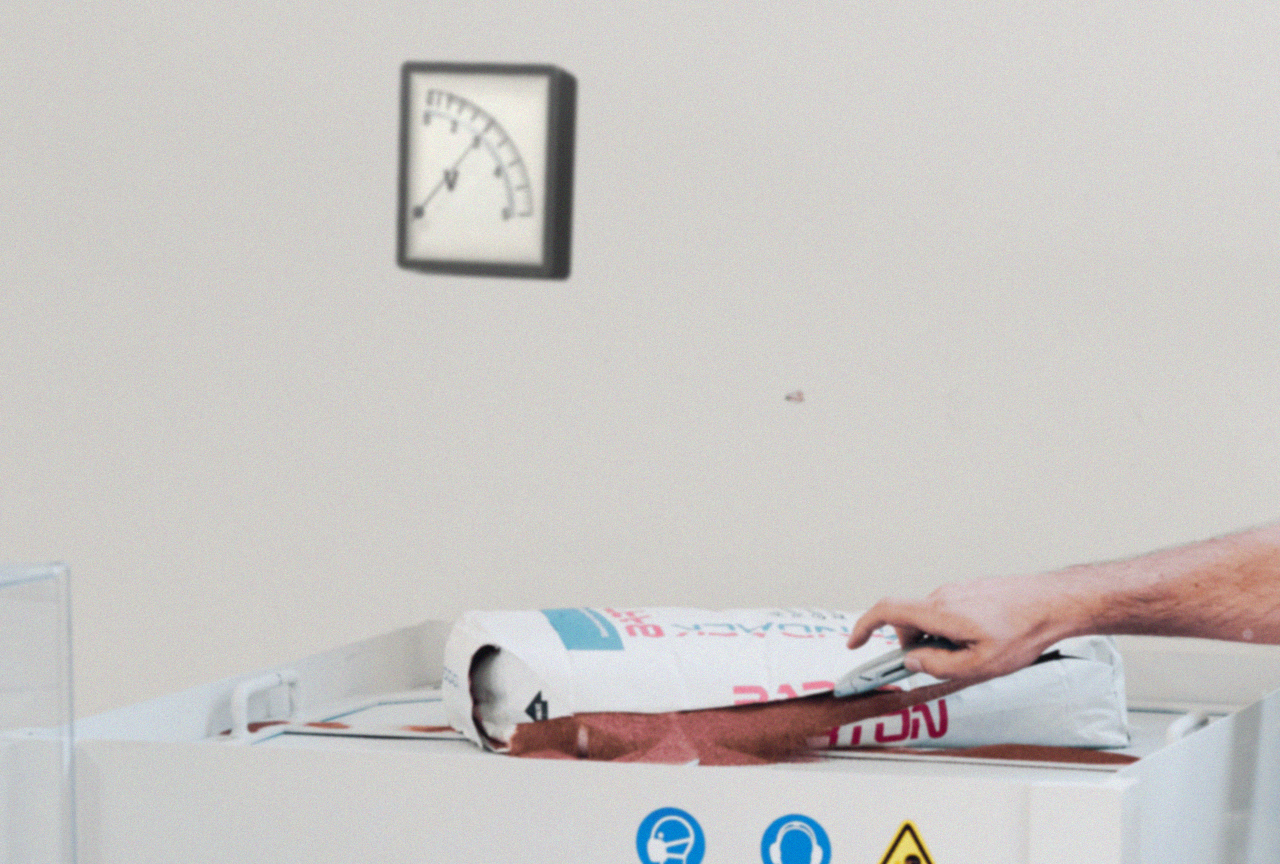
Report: 3,V
